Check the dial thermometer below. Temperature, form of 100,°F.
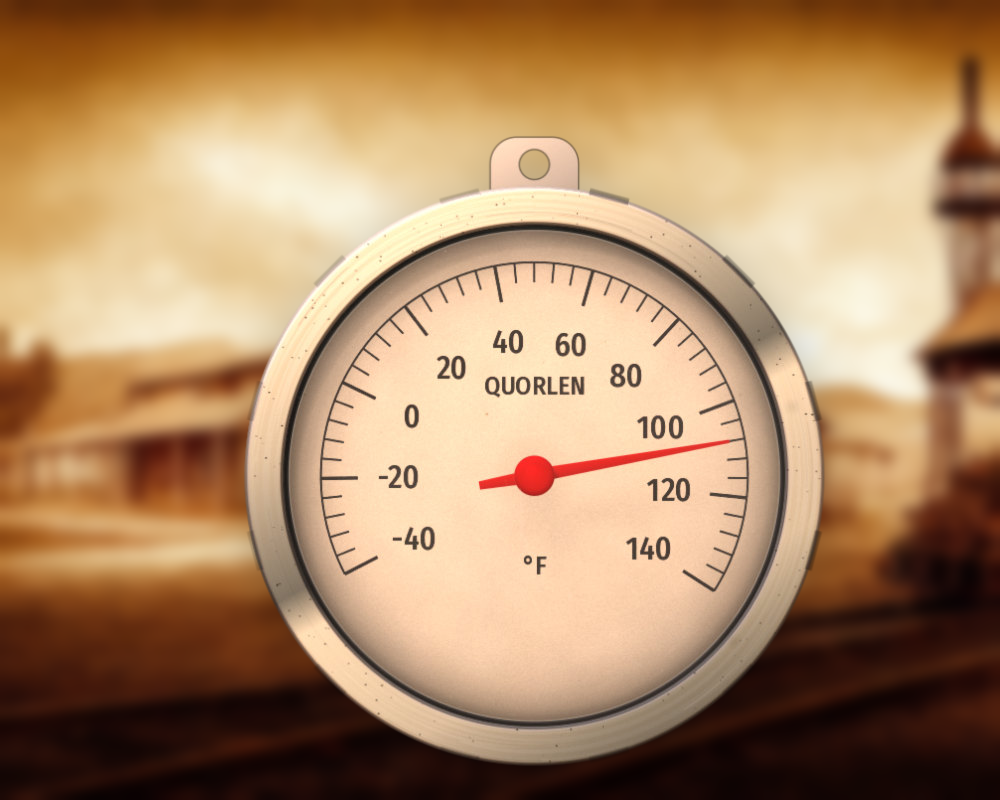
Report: 108,°F
